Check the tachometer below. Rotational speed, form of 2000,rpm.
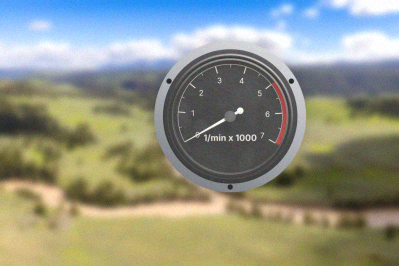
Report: 0,rpm
